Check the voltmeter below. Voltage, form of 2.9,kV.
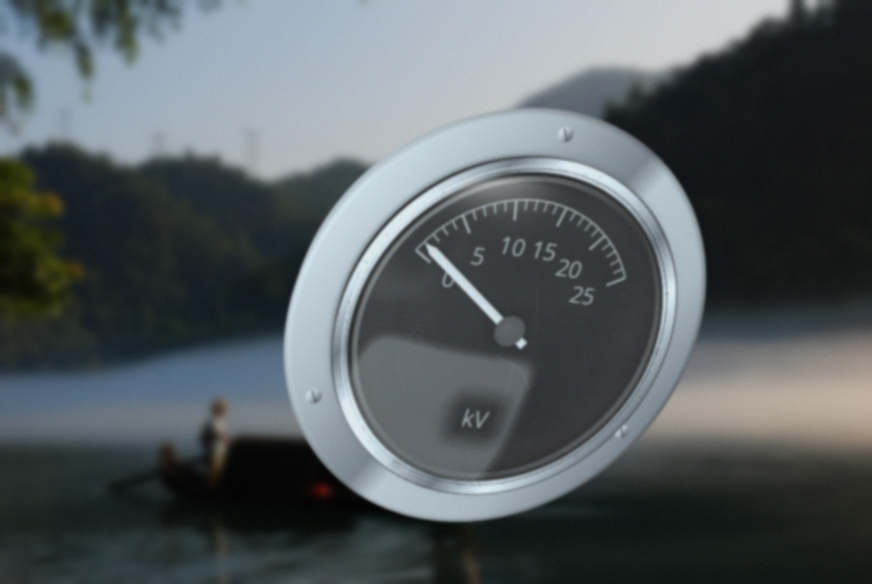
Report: 1,kV
